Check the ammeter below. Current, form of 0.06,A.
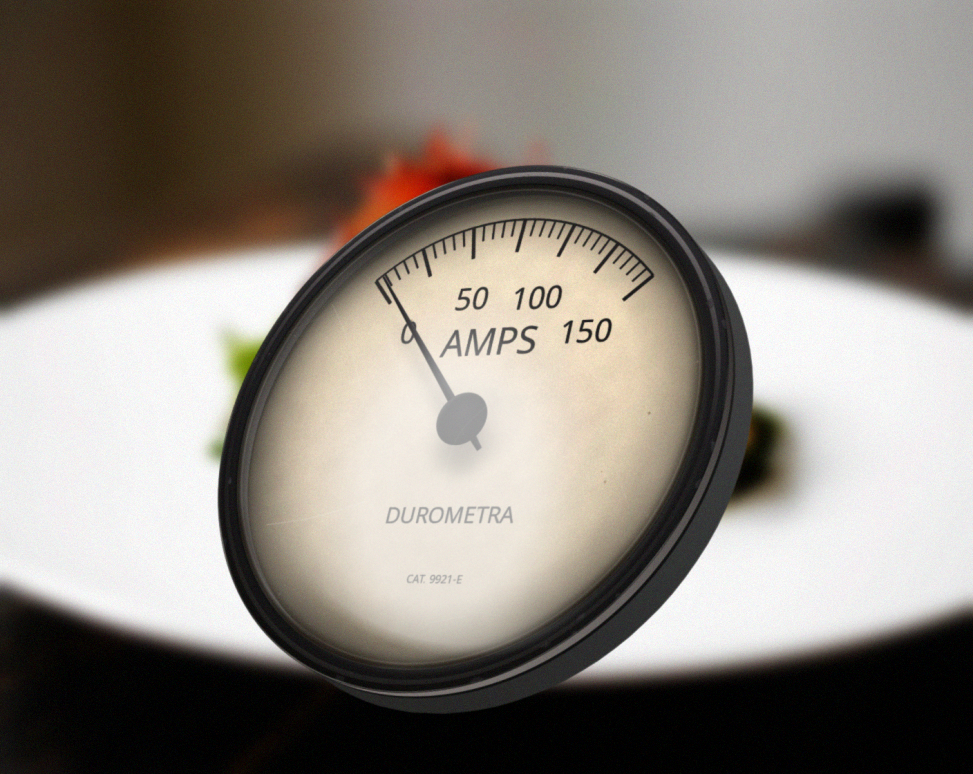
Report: 5,A
